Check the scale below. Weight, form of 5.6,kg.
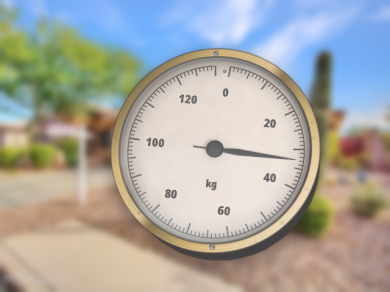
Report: 33,kg
